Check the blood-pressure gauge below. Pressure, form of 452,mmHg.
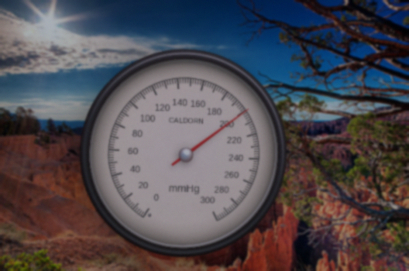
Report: 200,mmHg
